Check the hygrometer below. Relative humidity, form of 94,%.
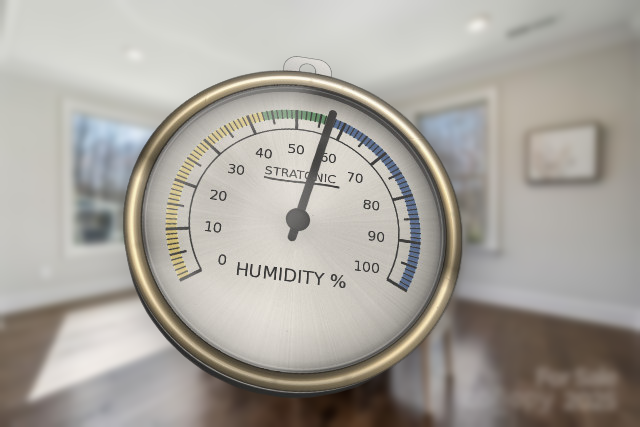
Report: 57,%
